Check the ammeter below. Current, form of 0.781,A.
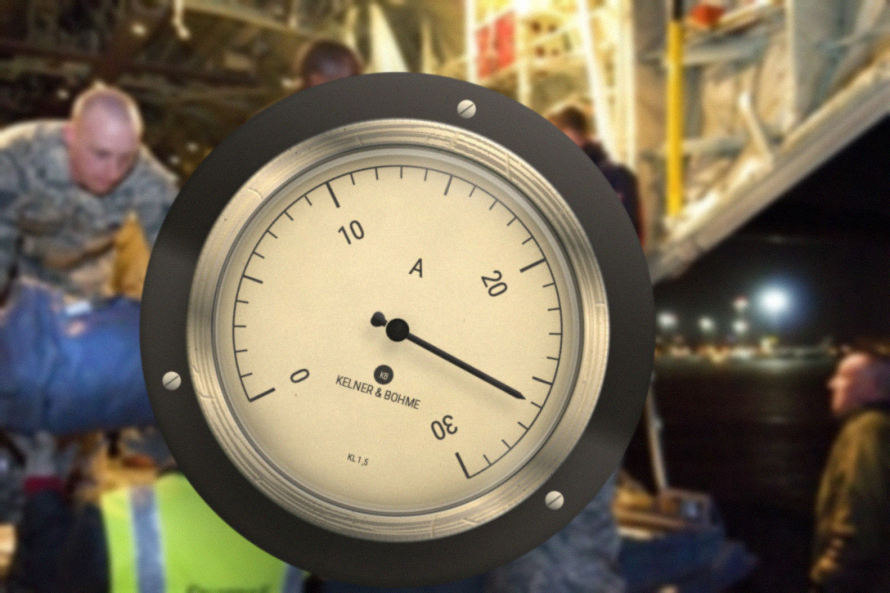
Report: 26,A
